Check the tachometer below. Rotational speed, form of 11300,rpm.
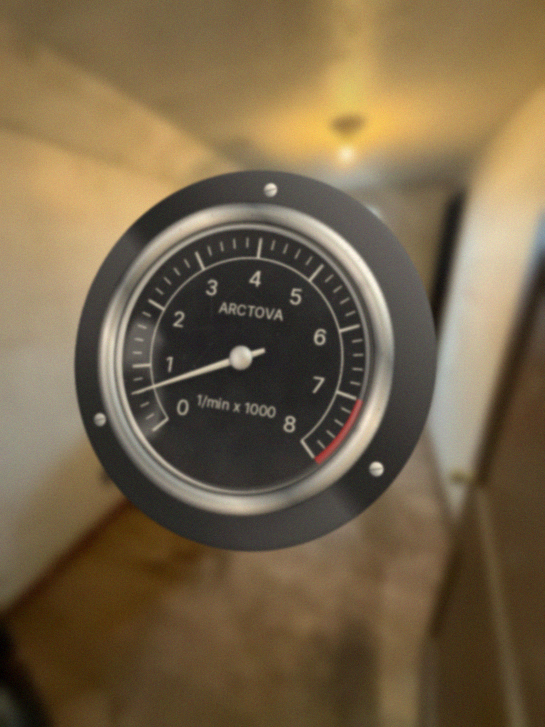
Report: 600,rpm
